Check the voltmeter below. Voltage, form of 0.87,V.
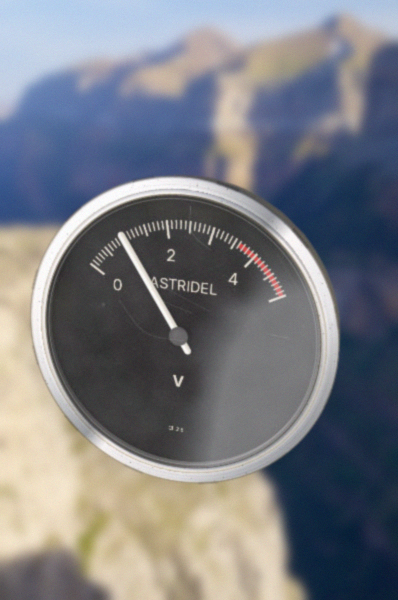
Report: 1,V
